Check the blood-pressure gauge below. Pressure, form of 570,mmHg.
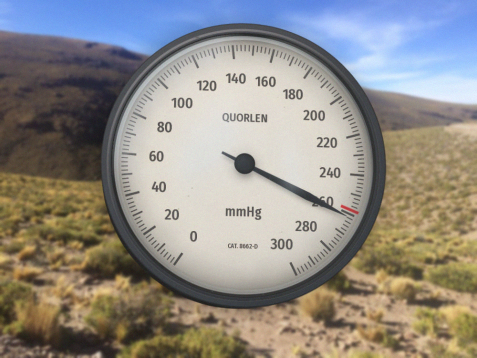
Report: 262,mmHg
